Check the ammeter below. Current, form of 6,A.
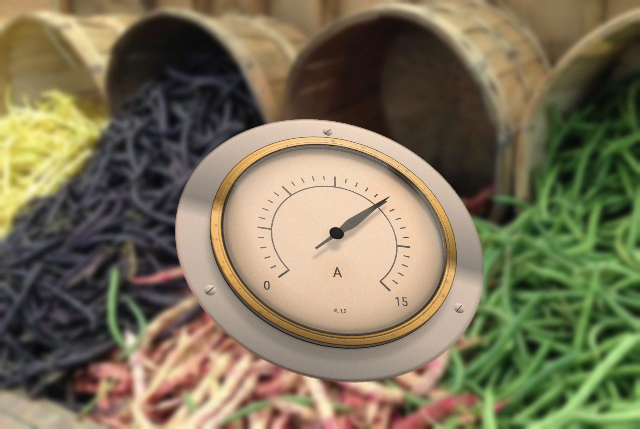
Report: 10,A
